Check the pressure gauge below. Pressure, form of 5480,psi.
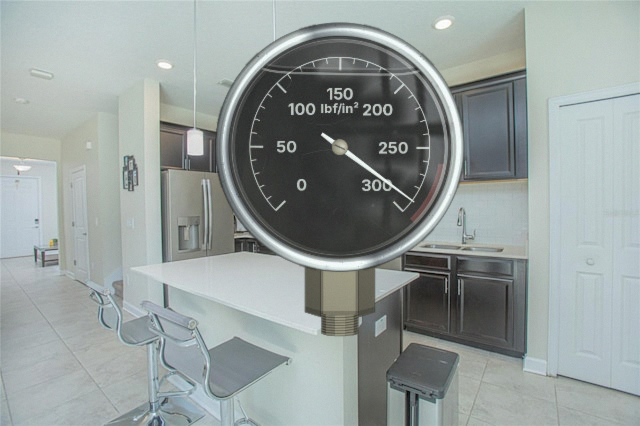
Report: 290,psi
